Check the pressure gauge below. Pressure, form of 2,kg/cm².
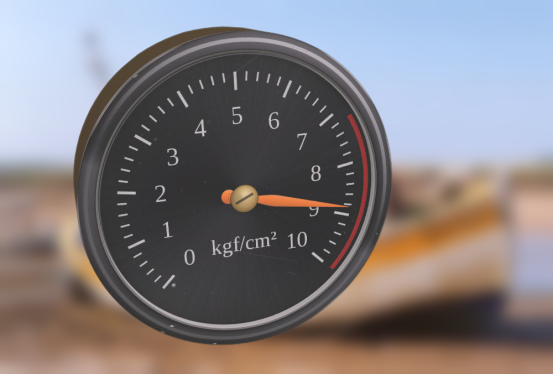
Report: 8.8,kg/cm²
